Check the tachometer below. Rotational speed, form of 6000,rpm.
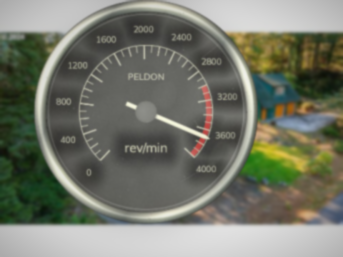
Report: 3700,rpm
